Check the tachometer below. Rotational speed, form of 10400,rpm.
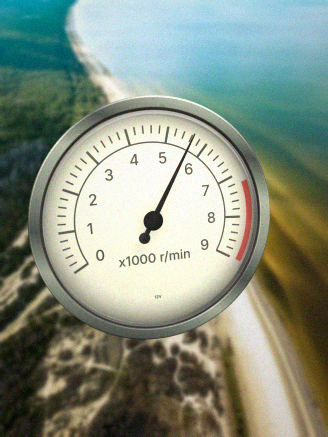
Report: 5600,rpm
